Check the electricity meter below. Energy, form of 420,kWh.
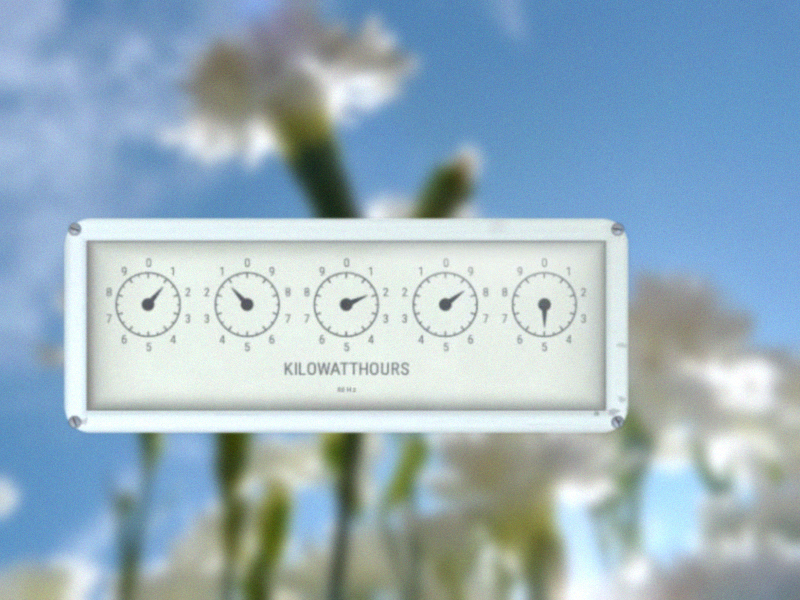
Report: 11185,kWh
